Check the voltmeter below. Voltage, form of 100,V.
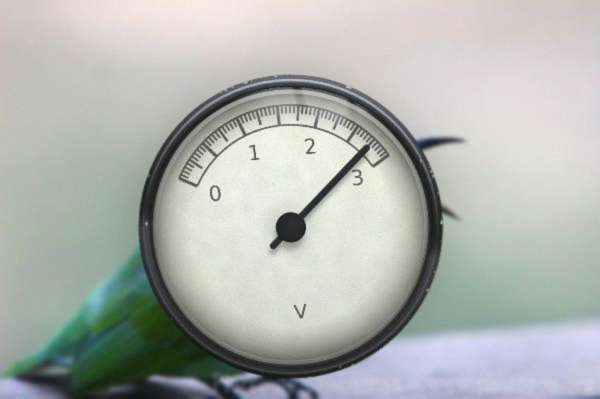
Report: 2.75,V
